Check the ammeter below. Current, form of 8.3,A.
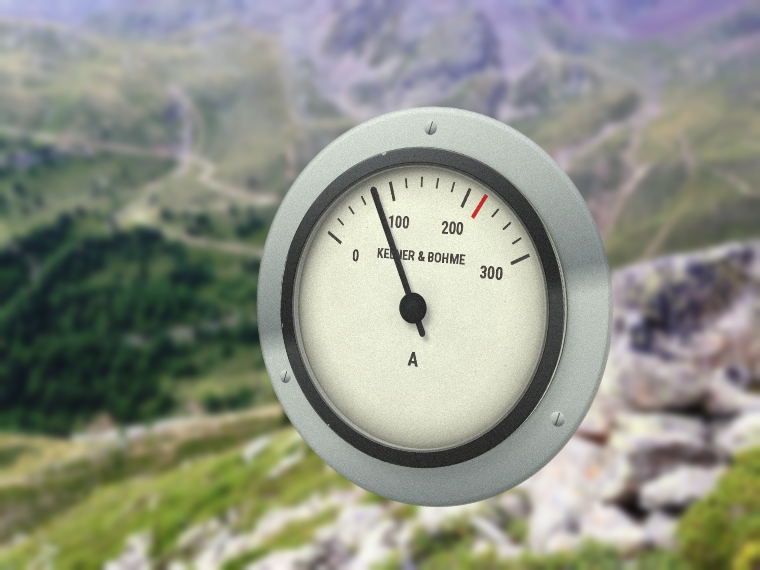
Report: 80,A
